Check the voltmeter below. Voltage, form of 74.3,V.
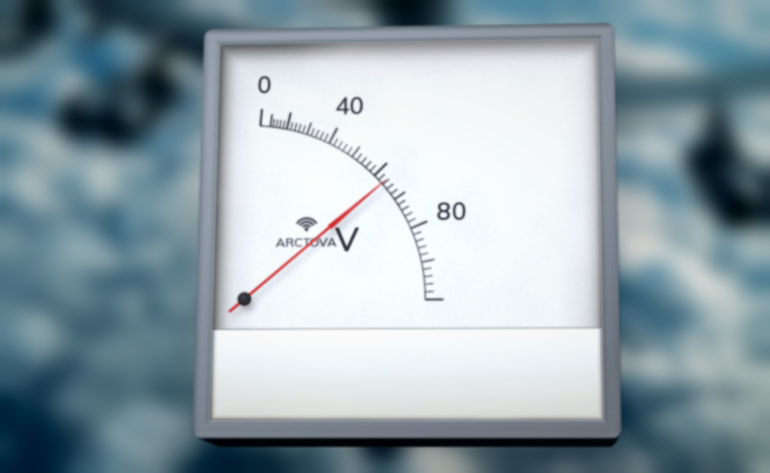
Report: 64,V
